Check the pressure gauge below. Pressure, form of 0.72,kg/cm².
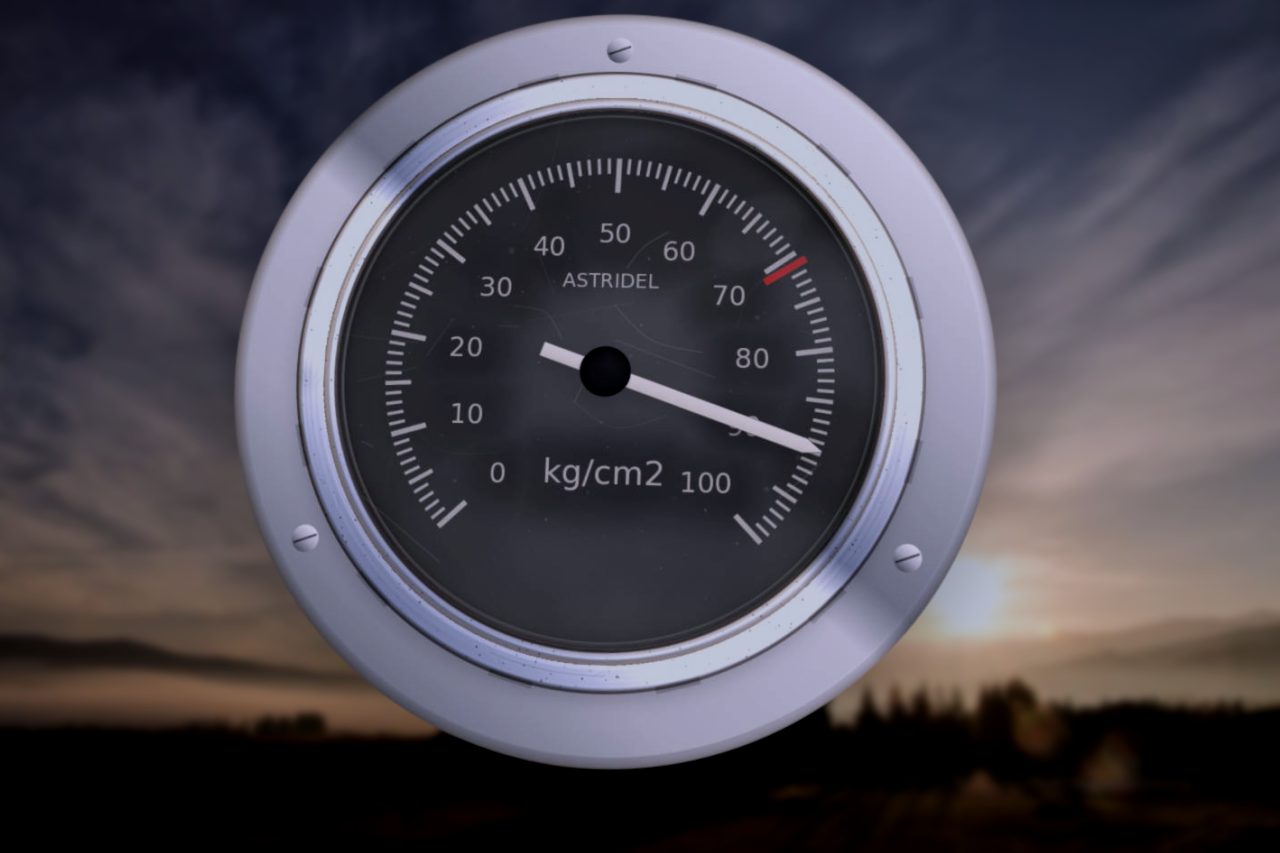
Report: 90,kg/cm²
